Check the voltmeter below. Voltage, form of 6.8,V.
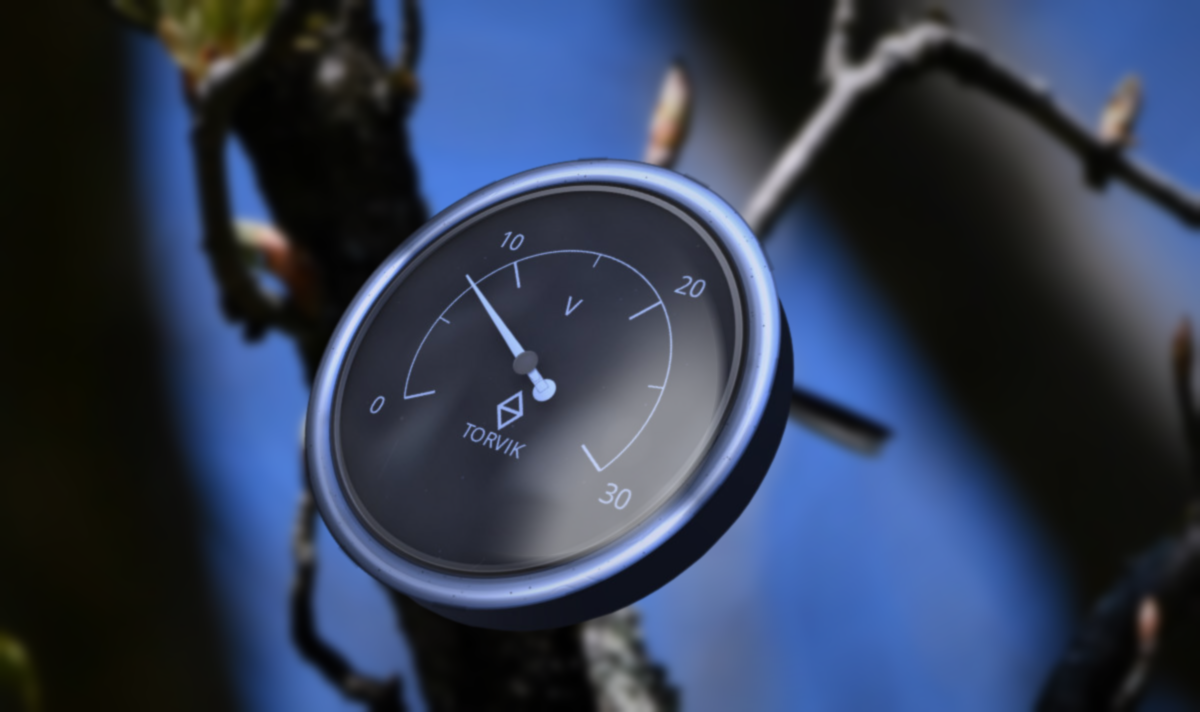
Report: 7.5,V
